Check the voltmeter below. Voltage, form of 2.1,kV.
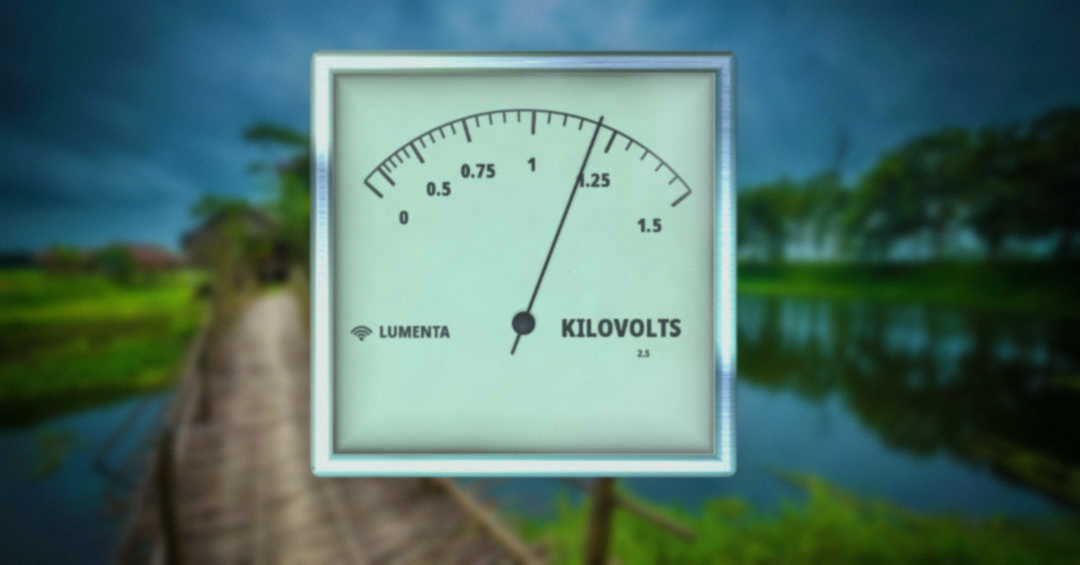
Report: 1.2,kV
